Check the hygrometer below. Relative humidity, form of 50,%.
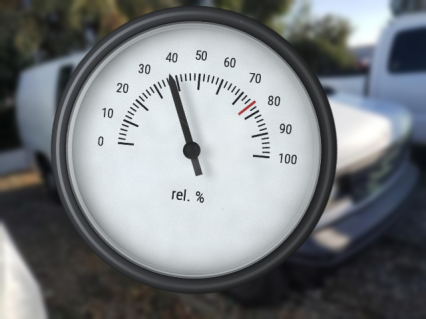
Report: 38,%
